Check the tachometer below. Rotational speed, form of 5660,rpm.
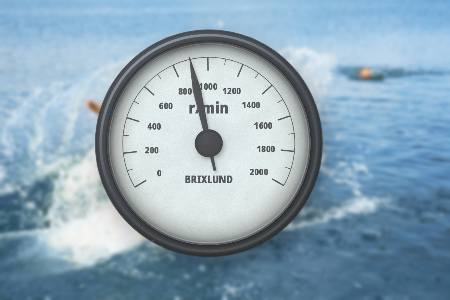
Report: 900,rpm
